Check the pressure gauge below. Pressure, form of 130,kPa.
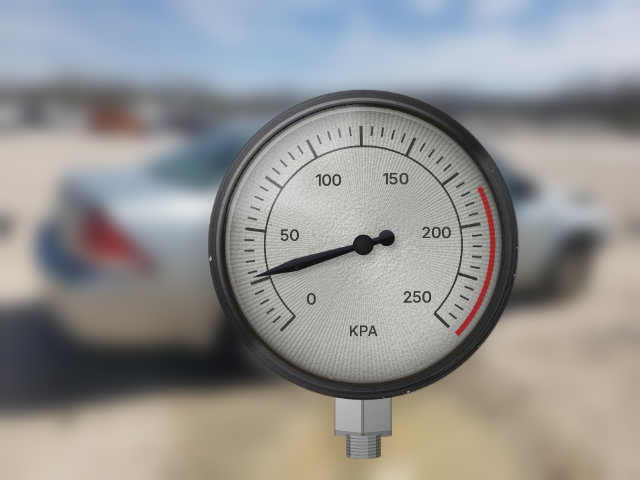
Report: 27.5,kPa
